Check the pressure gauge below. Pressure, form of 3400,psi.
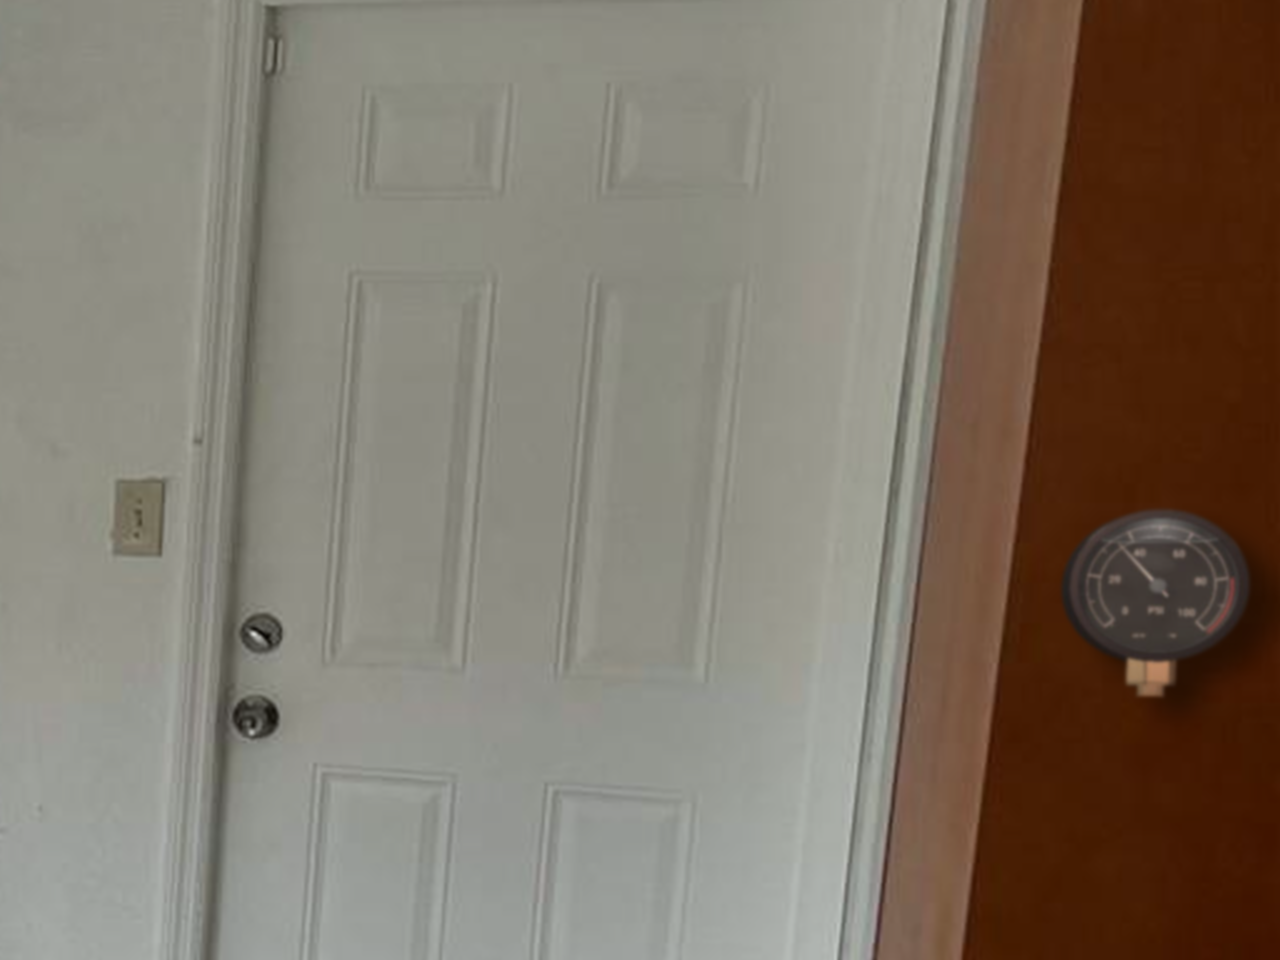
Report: 35,psi
